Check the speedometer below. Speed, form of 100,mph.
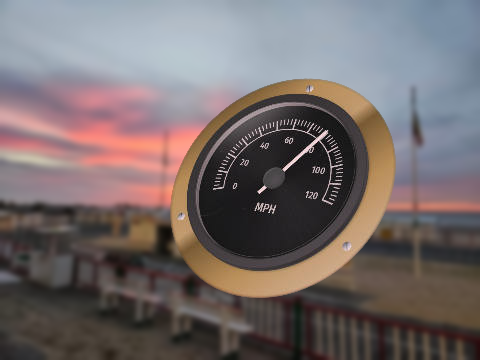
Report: 80,mph
